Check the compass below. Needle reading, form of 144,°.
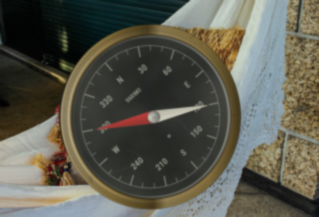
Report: 300,°
